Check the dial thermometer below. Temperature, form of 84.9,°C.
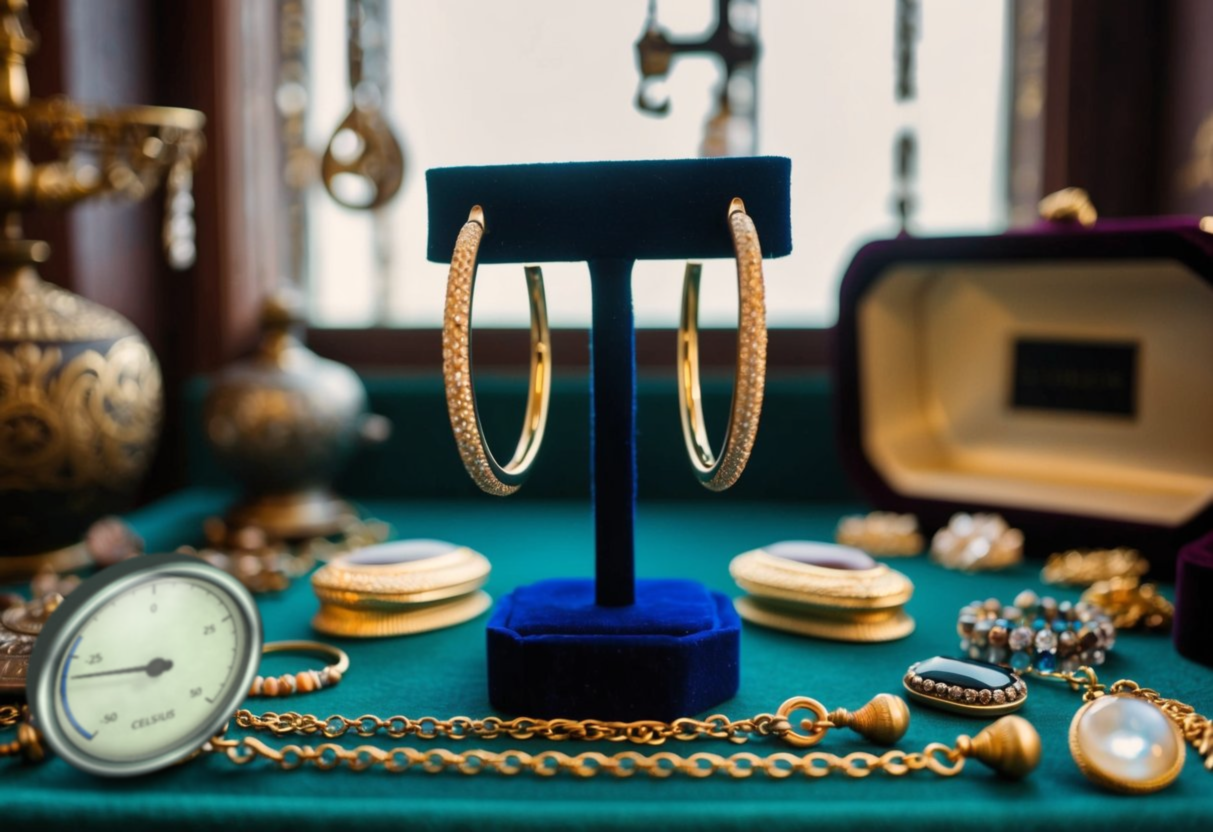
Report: -30,°C
